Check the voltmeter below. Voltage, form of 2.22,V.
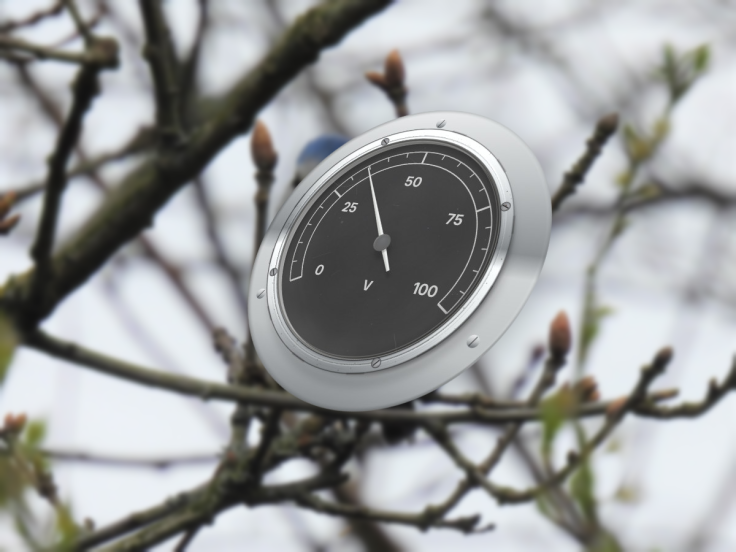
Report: 35,V
